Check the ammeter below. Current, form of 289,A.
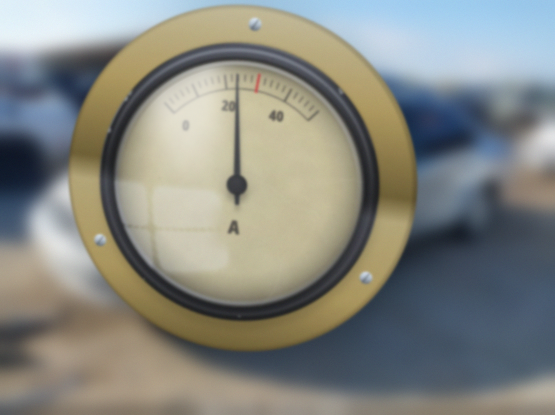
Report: 24,A
